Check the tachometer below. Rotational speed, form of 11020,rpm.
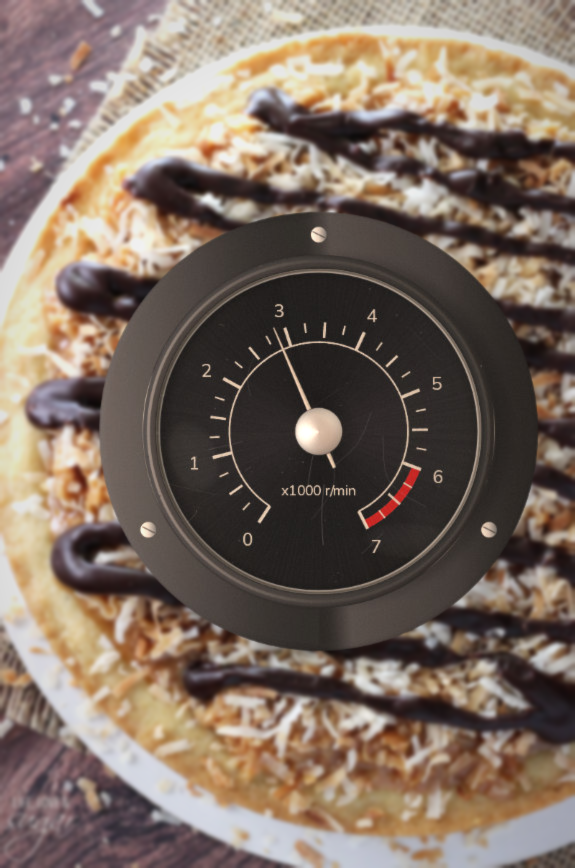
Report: 2875,rpm
